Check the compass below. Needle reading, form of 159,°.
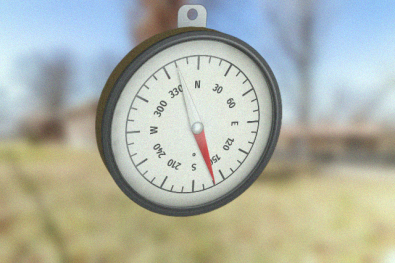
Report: 160,°
